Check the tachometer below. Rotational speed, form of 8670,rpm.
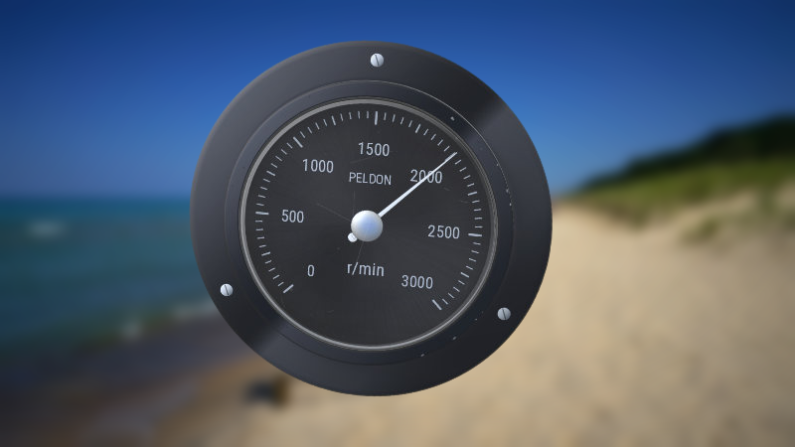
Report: 2000,rpm
